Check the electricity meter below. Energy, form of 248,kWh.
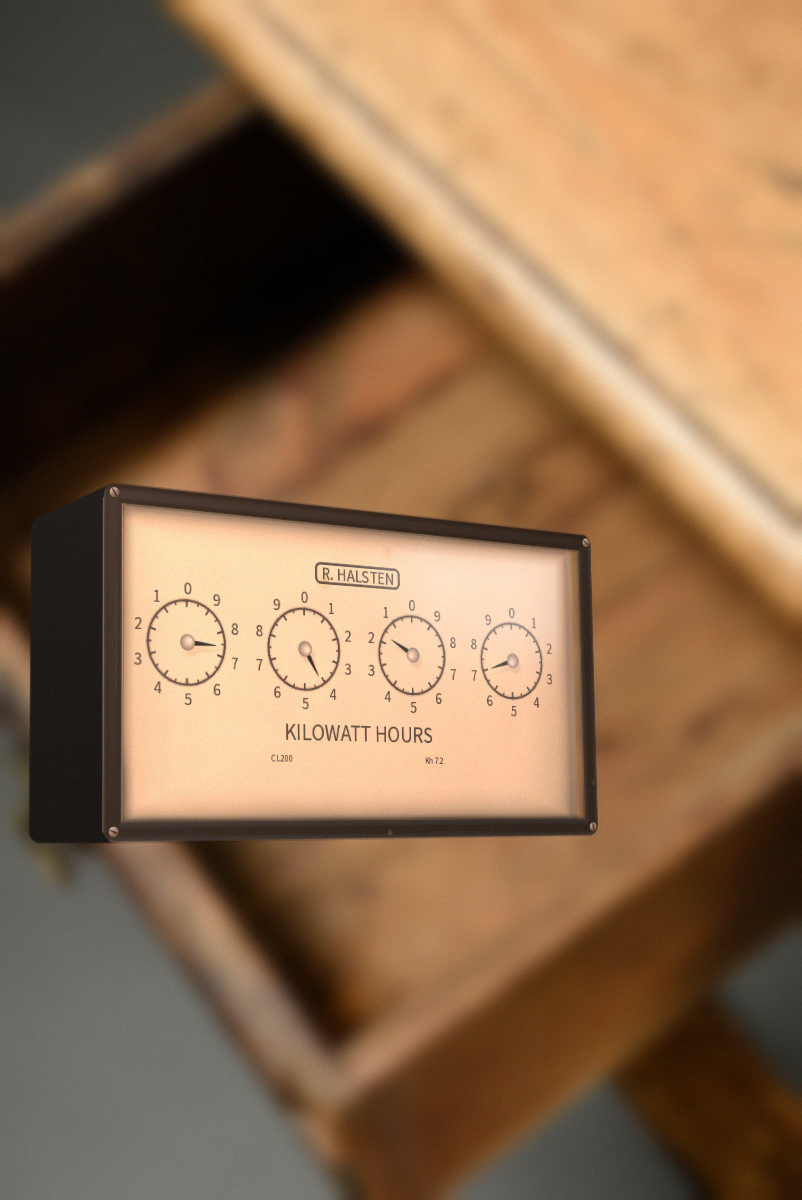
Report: 7417,kWh
